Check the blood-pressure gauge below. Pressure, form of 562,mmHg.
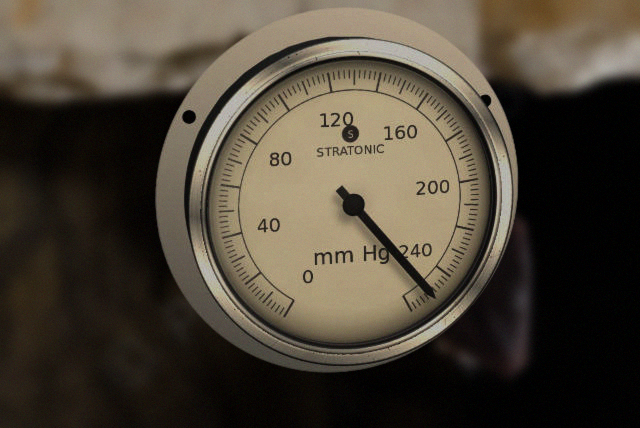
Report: 250,mmHg
